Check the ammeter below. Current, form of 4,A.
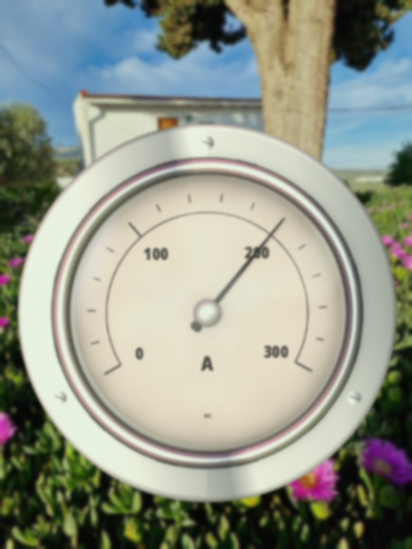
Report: 200,A
